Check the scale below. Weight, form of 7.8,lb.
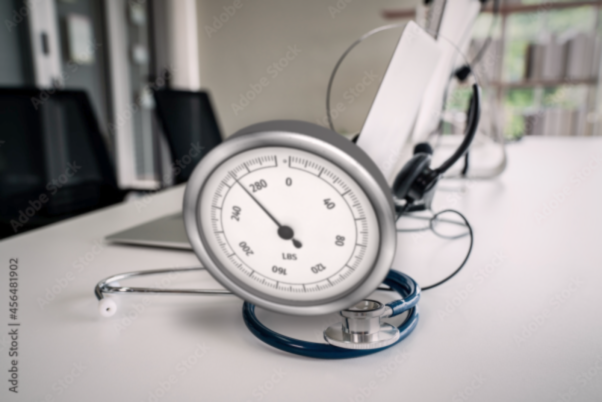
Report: 270,lb
